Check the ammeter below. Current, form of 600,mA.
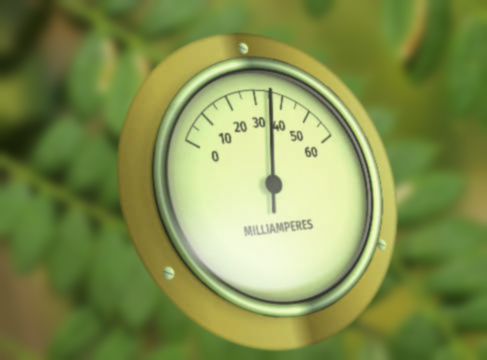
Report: 35,mA
